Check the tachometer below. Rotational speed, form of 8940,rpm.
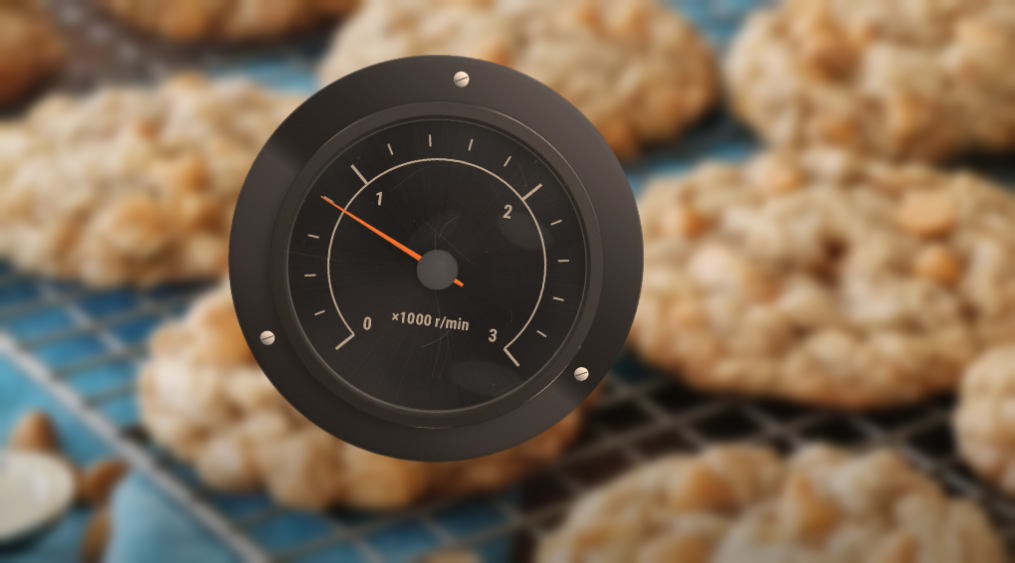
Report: 800,rpm
